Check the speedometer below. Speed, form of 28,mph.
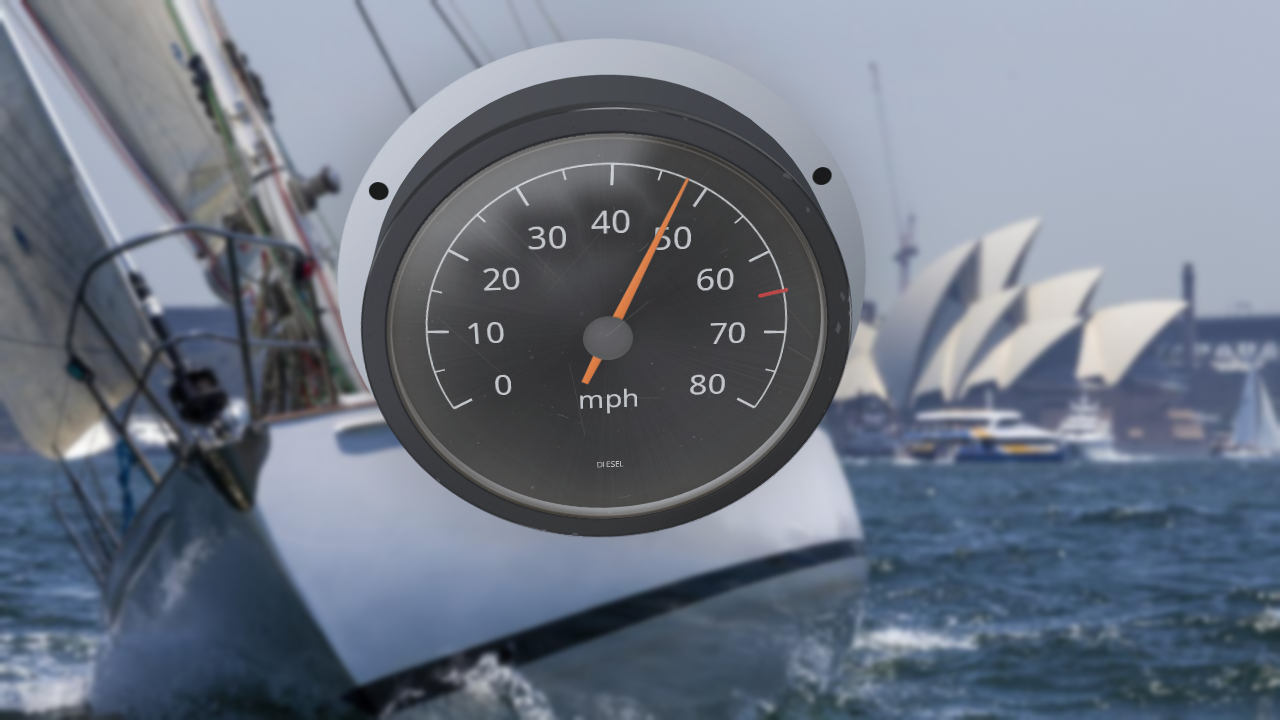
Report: 47.5,mph
